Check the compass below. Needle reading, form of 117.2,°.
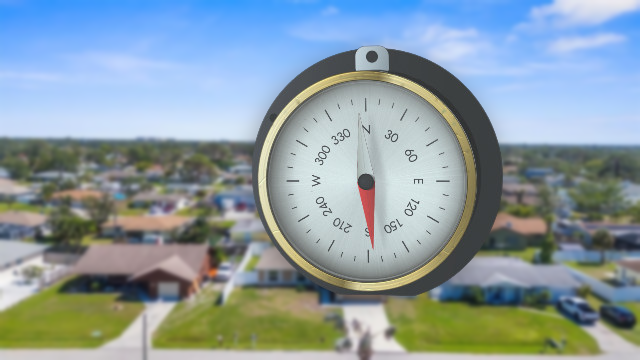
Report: 175,°
